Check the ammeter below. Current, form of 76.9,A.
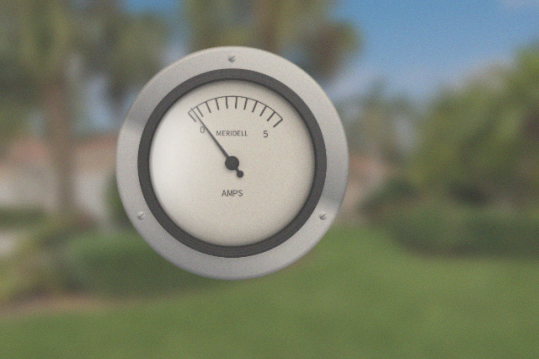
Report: 0.25,A
